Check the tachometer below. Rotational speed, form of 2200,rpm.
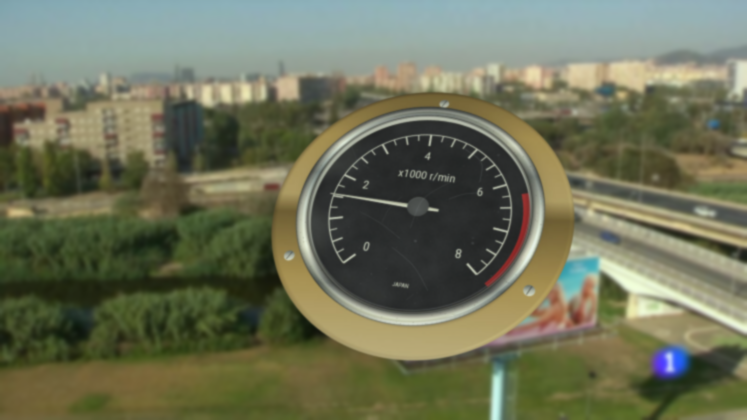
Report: 1500,rpm
